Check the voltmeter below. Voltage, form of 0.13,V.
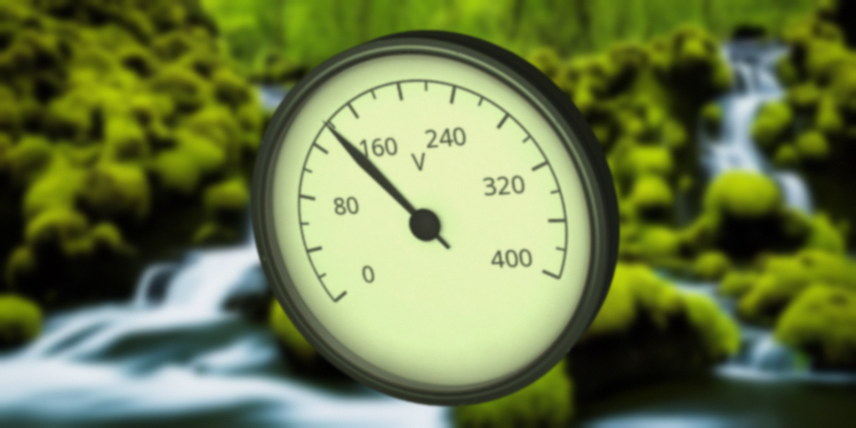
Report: 140,V
